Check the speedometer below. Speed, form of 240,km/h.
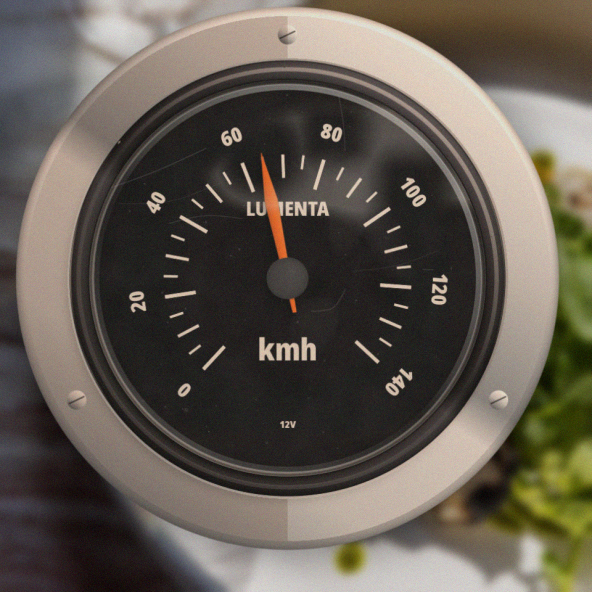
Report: 65,km/h
